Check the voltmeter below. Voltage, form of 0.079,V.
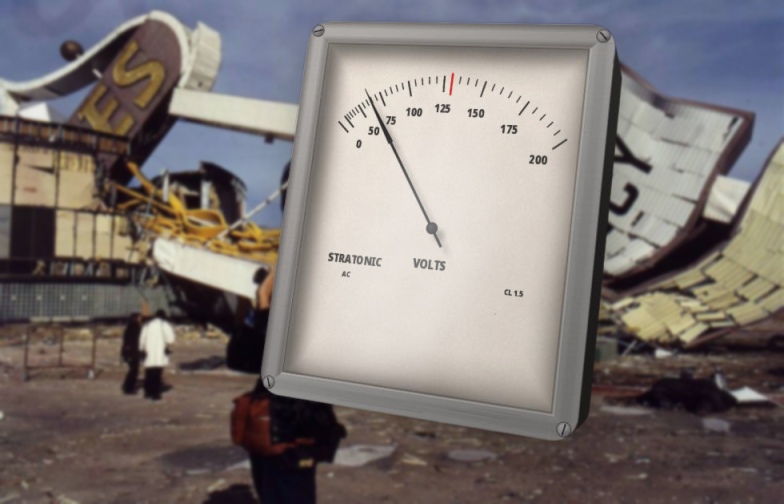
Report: 65,V
